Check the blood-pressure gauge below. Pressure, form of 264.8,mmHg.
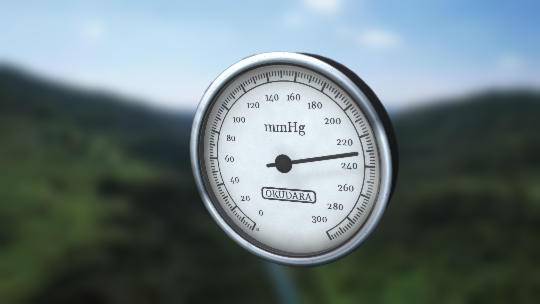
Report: 230,mmHg
